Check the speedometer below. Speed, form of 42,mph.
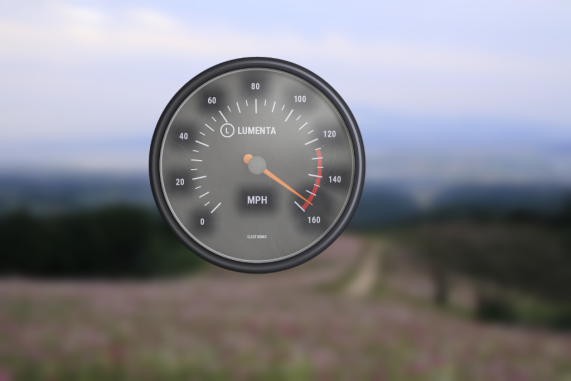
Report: 155,mph
